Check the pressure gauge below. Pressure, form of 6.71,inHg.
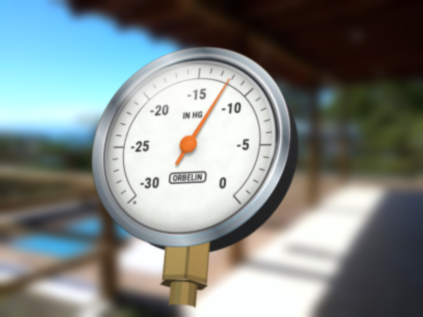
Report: -12,inHg
